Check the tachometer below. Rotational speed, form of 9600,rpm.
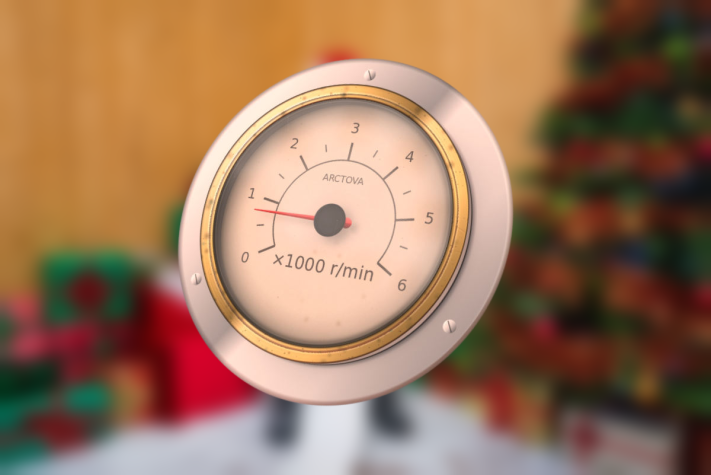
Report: 750,rpm
